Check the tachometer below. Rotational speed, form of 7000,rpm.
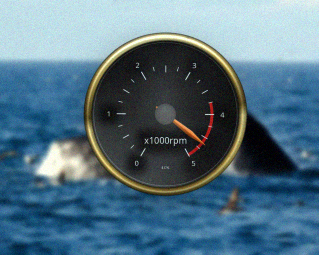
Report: 4625,rpm
